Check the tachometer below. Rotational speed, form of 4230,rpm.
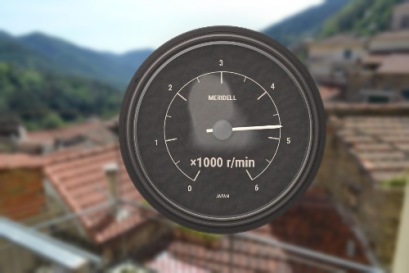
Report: 4750,rpm
